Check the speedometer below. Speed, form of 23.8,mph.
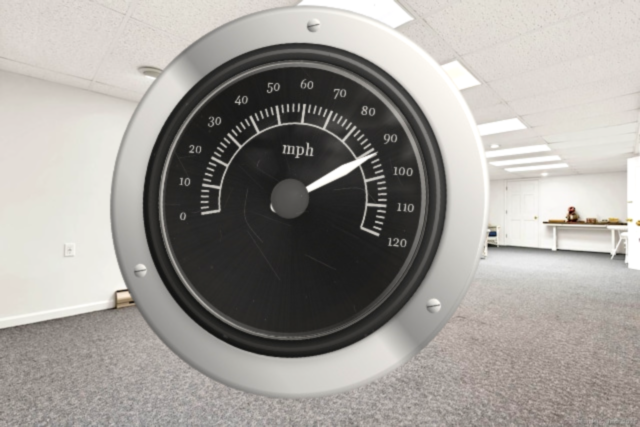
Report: 92,mph
